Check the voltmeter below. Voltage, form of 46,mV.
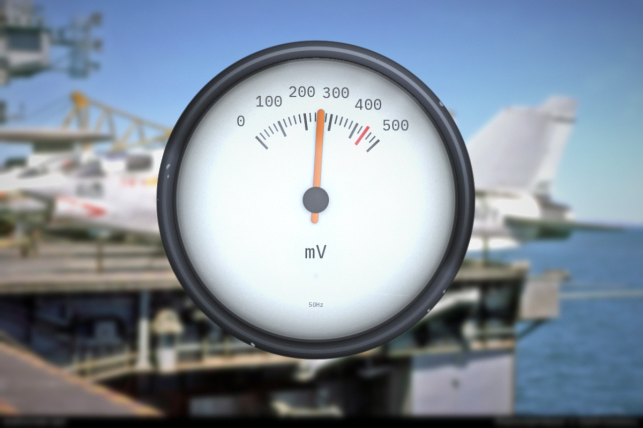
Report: 260,mV
